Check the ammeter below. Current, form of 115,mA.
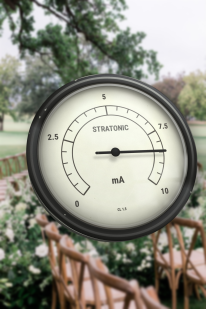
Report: 8.5,mA
